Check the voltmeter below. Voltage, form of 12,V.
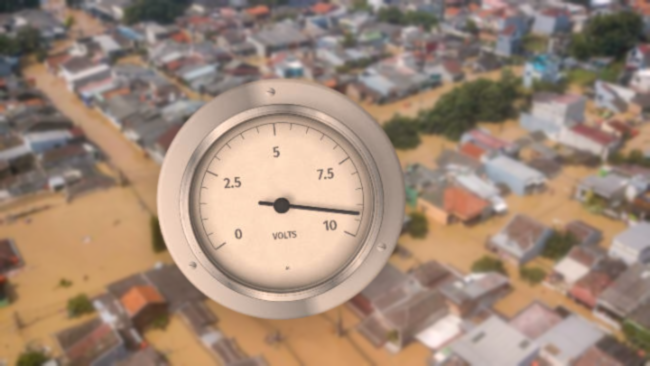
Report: 9.25,V
